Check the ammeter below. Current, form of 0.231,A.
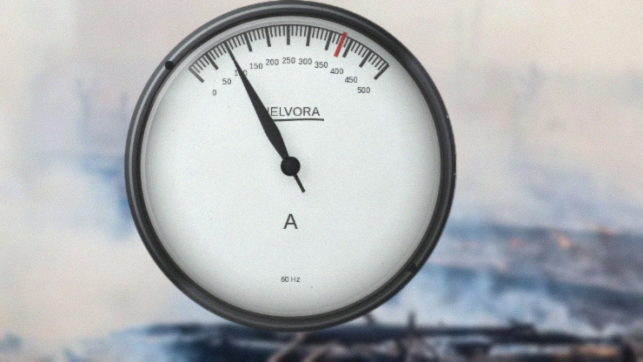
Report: 100,A
